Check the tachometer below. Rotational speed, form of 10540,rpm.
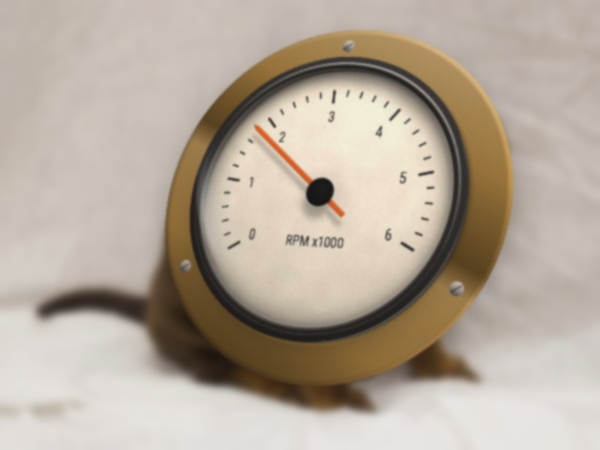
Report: 1800,rpm
